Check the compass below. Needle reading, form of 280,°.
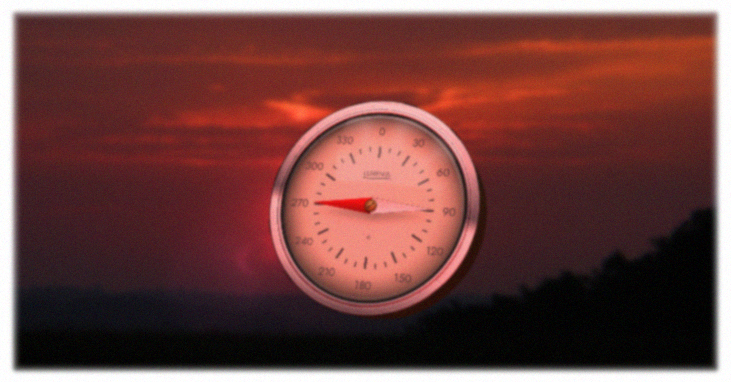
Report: 270,°
